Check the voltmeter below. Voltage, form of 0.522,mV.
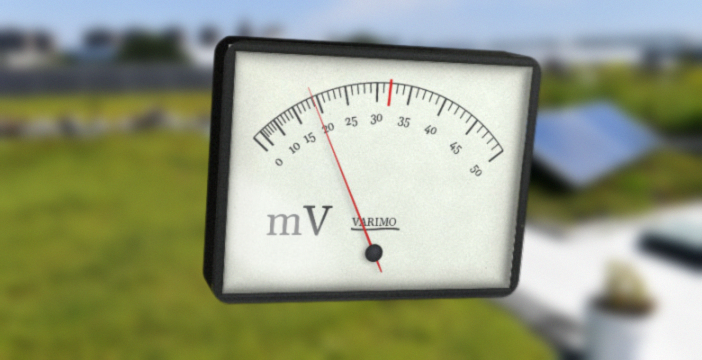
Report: 19,mV
